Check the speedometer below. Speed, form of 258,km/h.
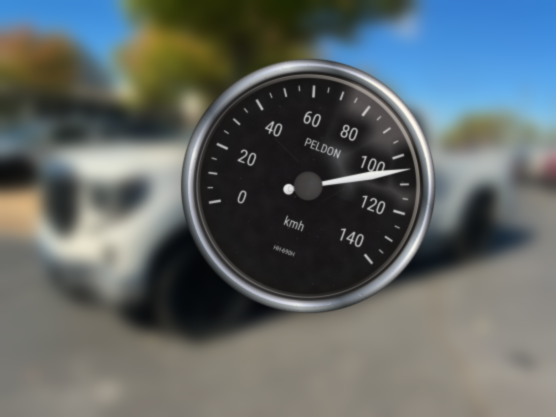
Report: 105,km/h
